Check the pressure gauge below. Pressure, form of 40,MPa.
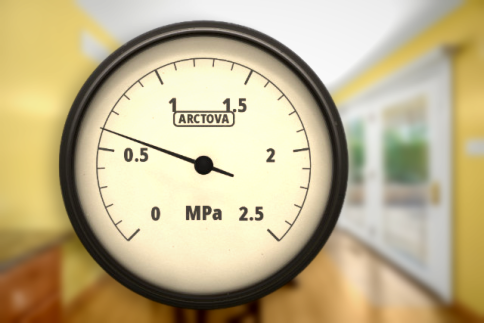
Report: 0.6,MPa
